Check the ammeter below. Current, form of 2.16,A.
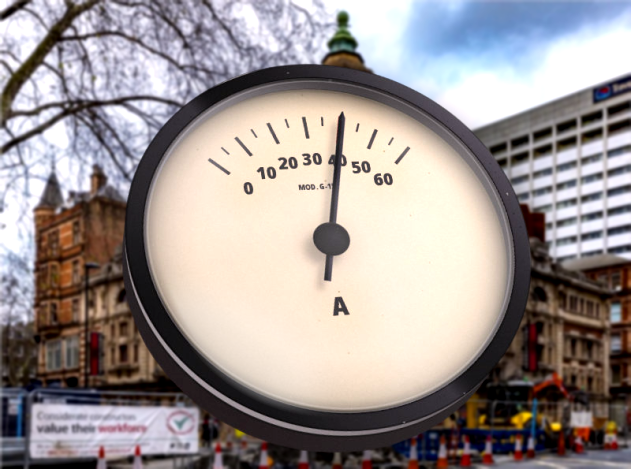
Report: 40,A
